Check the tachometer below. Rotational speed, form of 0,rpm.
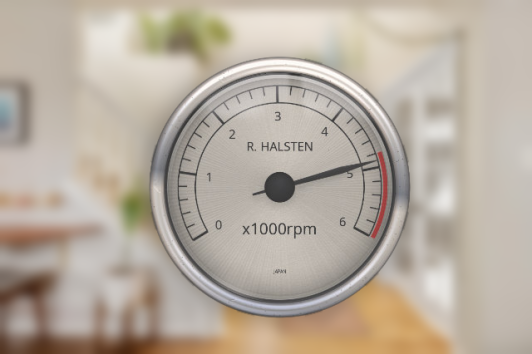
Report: 4900,rpm
